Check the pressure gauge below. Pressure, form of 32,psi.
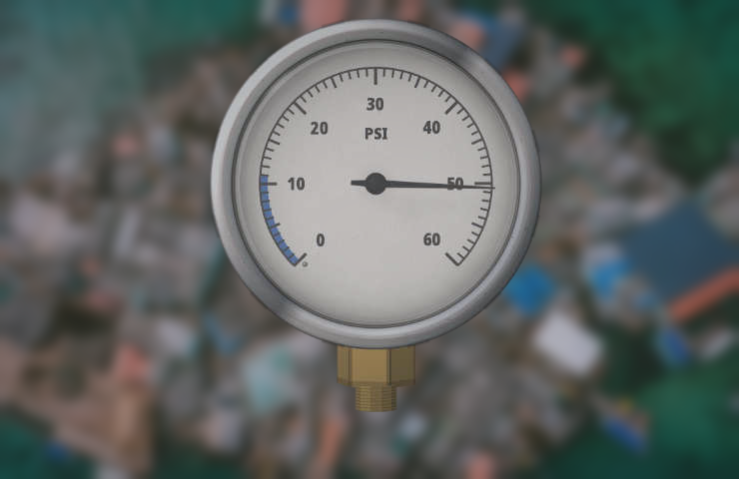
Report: 50.5,psi
